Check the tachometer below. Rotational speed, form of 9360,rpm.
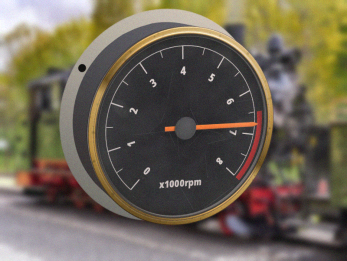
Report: 6750,rpm
